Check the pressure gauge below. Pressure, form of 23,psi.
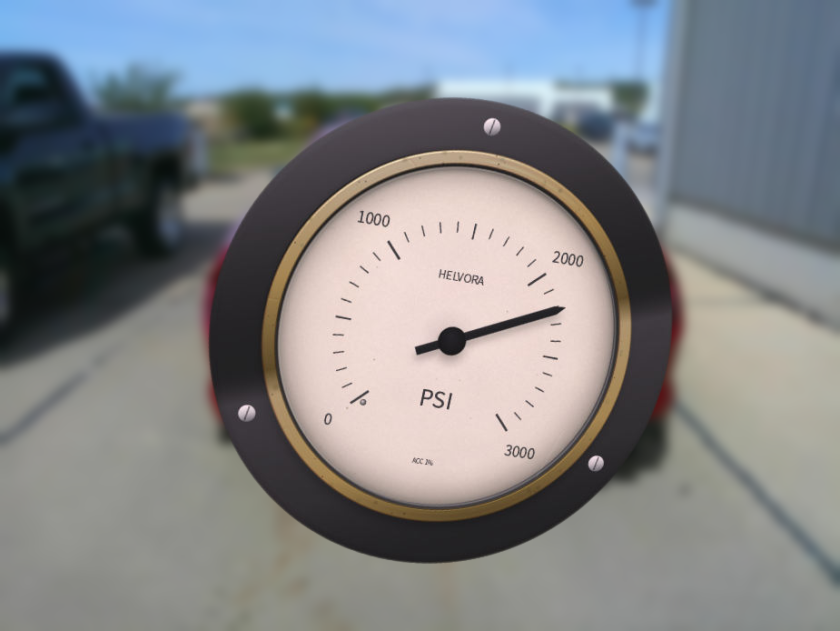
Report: 2200,psi
